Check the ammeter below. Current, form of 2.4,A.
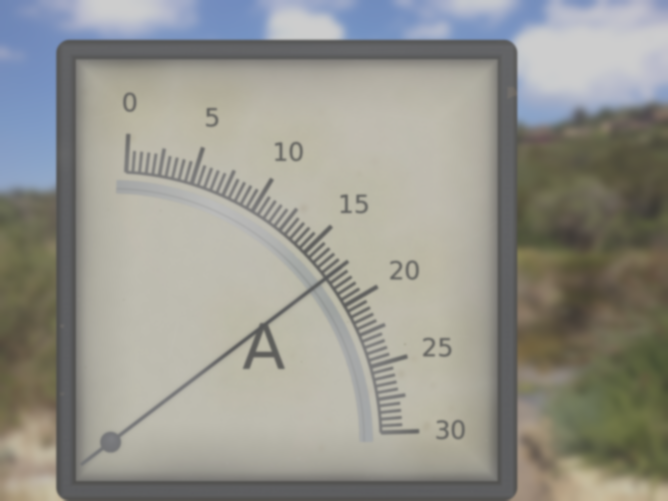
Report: 17.5,A
